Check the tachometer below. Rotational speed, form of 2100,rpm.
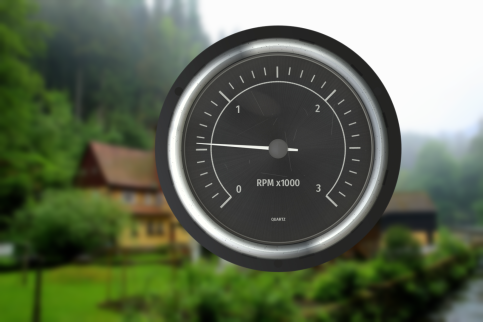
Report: 550,rpm
